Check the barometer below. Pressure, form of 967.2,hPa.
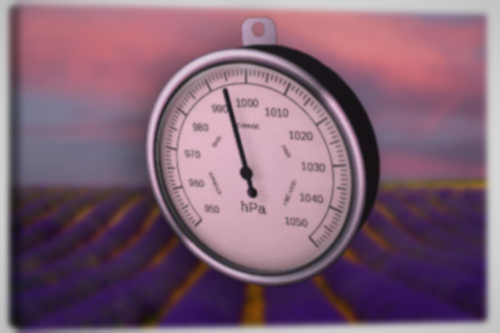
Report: 995,hPa
